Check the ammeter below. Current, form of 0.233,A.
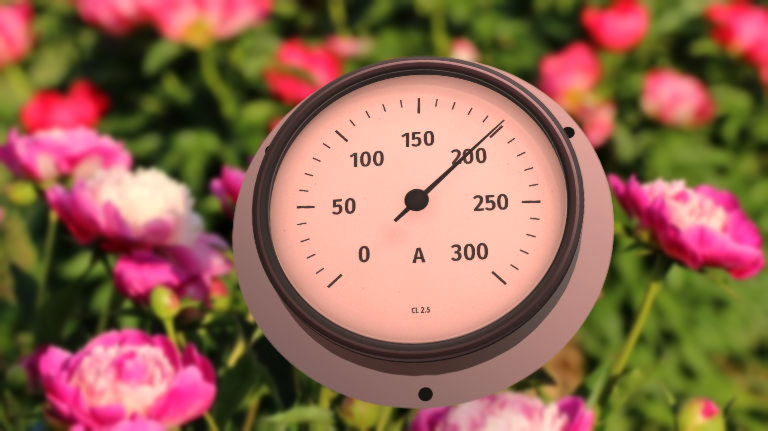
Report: 200,A
